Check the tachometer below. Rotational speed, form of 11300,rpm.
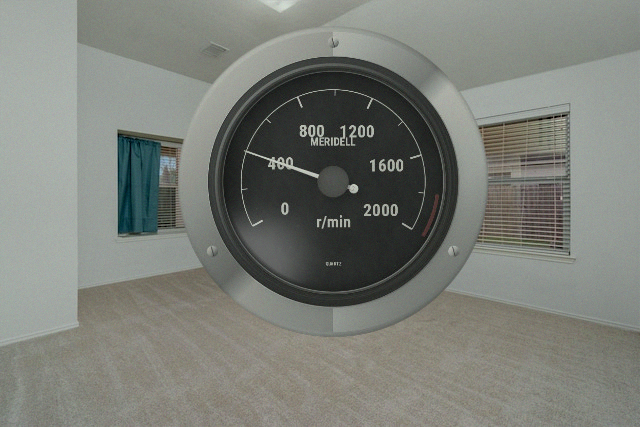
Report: 400,rpm
